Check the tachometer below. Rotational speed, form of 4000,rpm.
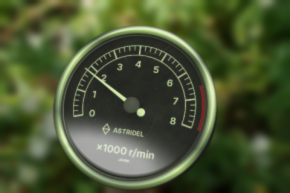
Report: 1800,rpm
